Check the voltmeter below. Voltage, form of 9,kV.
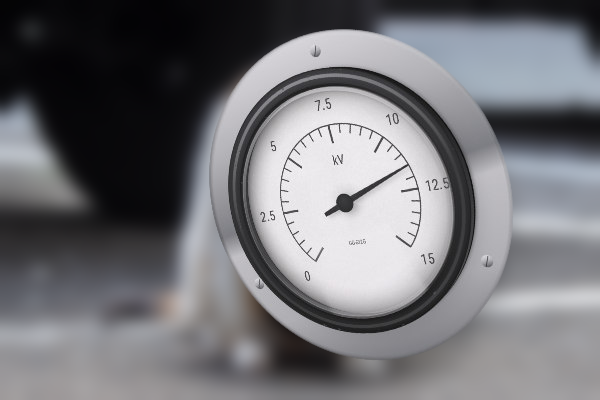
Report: 11.5,kV
